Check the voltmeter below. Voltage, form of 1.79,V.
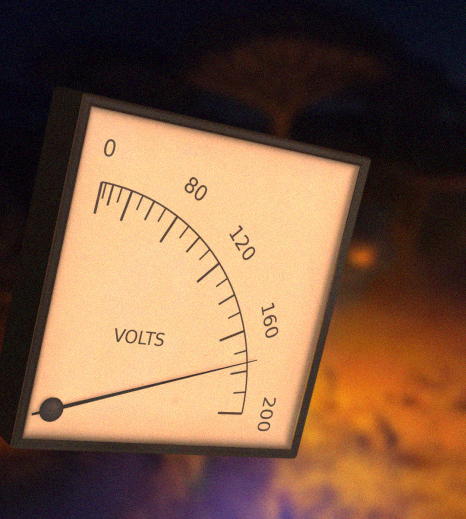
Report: 175,V
